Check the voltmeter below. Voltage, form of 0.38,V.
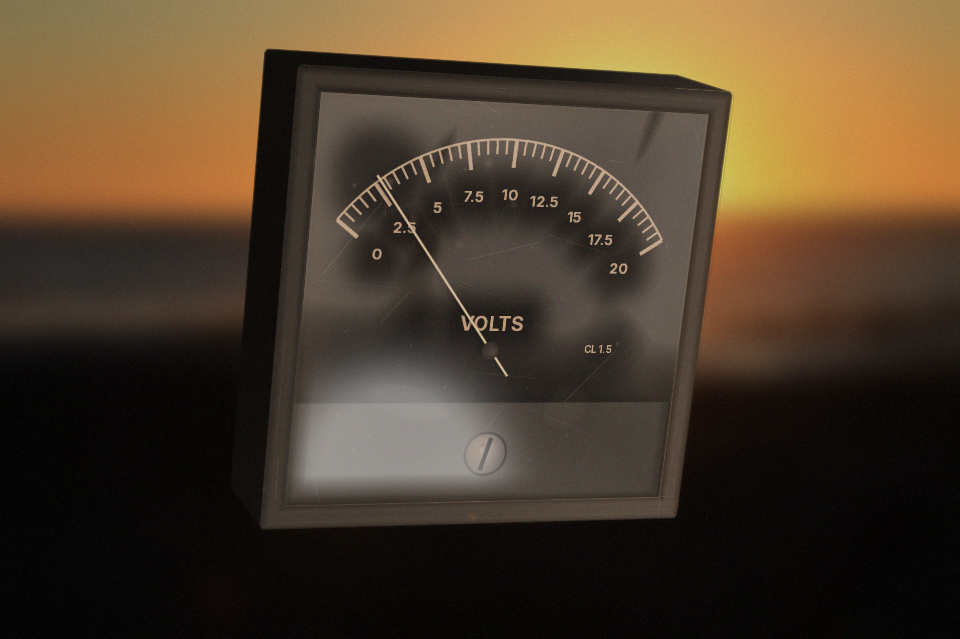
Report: 2.75,V
